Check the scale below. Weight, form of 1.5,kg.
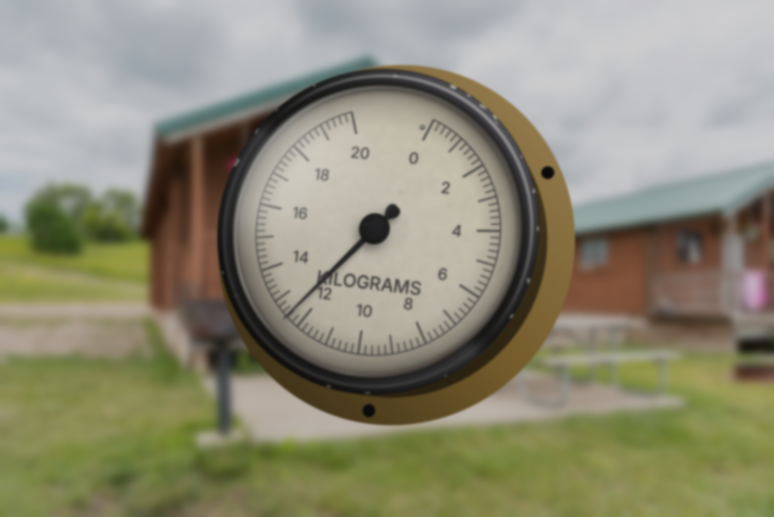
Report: 12.4,kg
